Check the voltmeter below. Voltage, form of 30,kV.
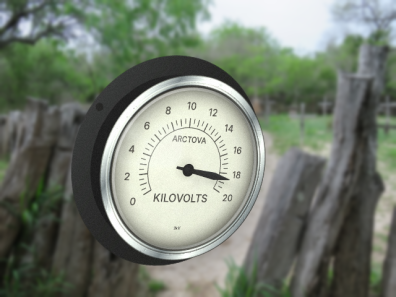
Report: 18.5,kV
